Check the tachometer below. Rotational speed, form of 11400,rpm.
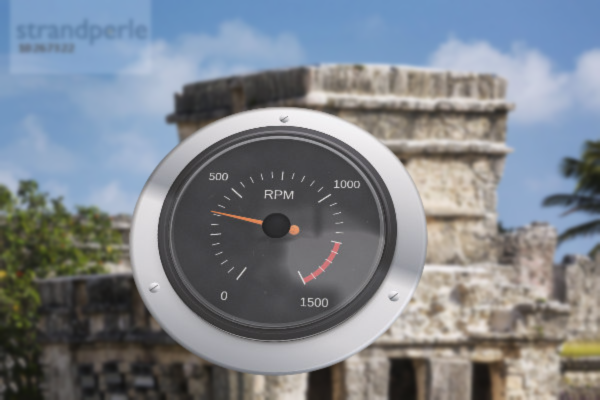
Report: 350,rpm
